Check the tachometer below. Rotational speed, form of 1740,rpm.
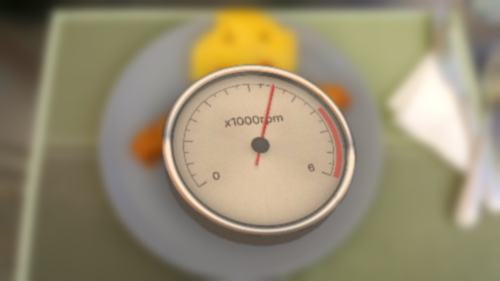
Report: 3500,rpm
